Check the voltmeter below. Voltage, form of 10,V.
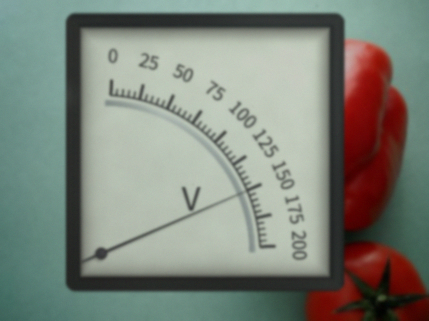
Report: 150,V
